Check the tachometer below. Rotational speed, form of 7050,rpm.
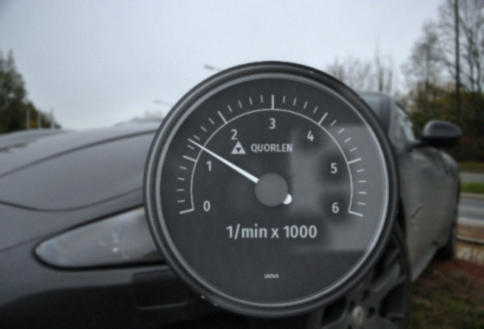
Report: 1300,rpm
